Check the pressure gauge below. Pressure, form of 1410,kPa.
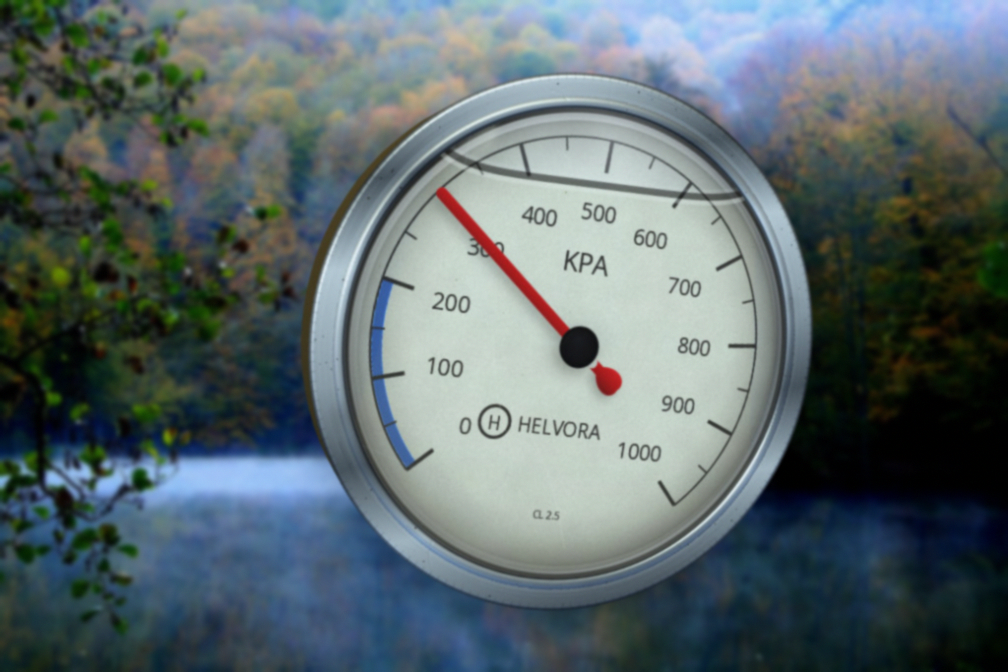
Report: 300,kPa
